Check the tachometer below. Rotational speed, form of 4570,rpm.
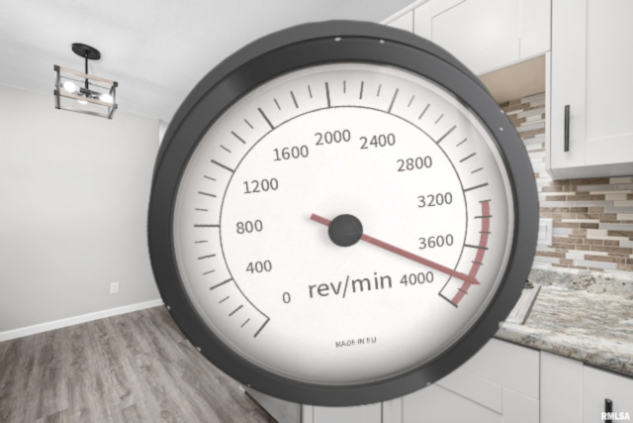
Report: 3800,rpm
